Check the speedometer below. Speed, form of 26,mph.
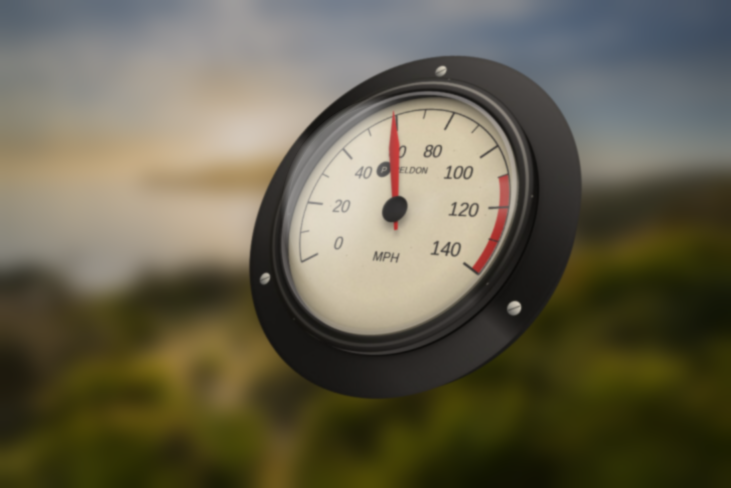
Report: 60,mph
